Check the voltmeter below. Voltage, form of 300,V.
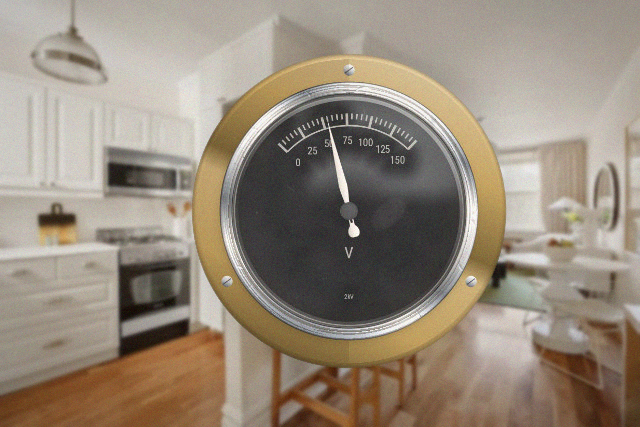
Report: 55,V
